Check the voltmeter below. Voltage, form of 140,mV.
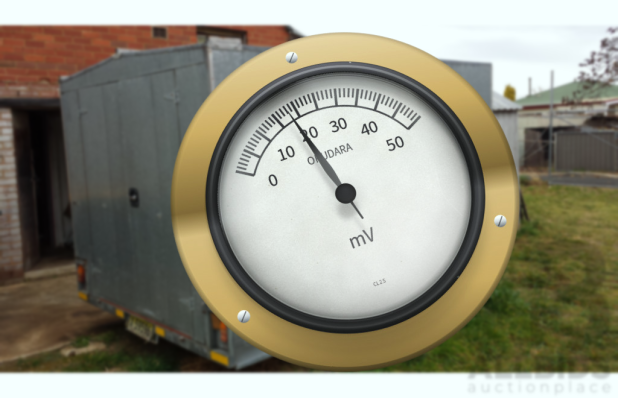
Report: 18,mV
